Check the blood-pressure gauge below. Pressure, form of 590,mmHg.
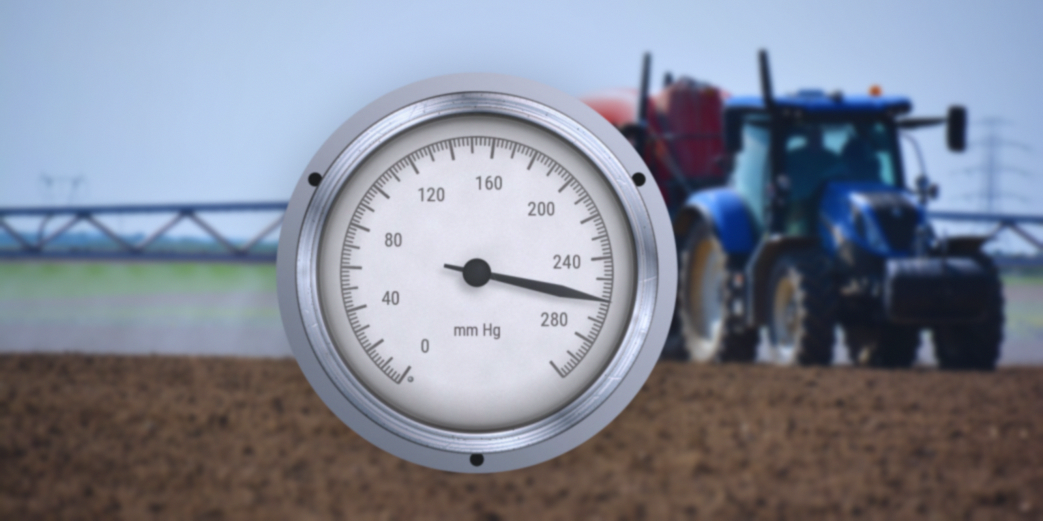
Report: 260,mmHg
